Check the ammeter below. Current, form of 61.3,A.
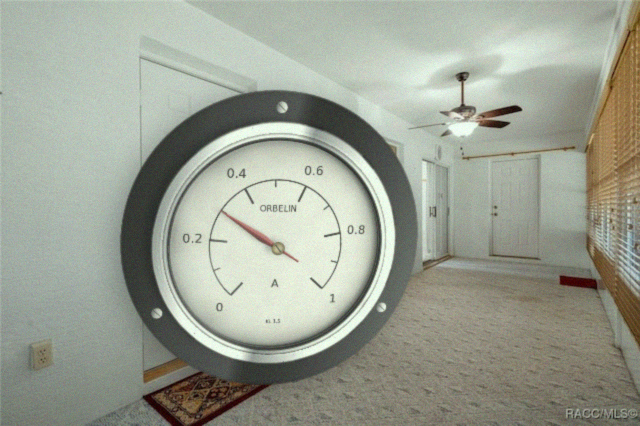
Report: 0.3,A
